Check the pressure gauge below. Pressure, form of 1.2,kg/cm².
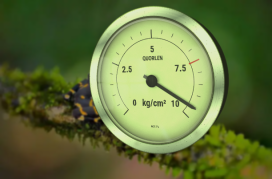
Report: 9.5,kg/cm²
